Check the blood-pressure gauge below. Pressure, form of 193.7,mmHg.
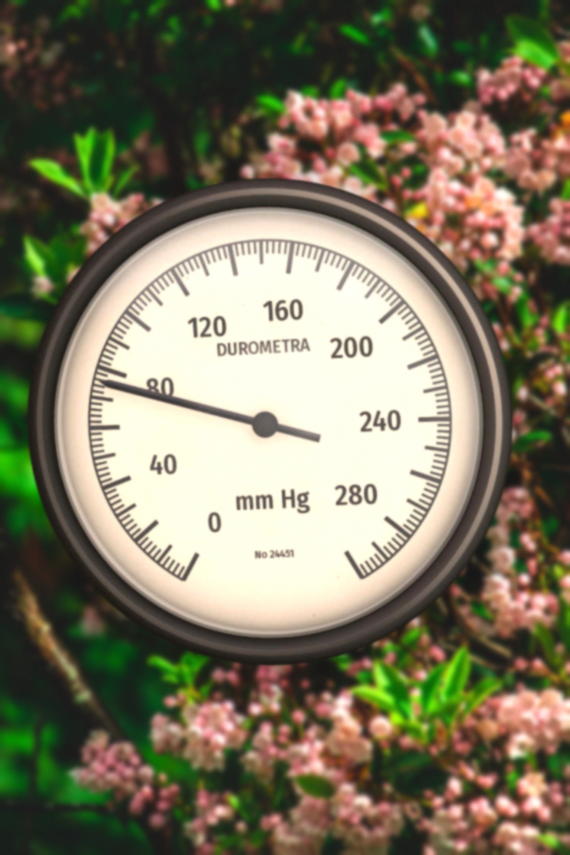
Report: 76,mmHg
